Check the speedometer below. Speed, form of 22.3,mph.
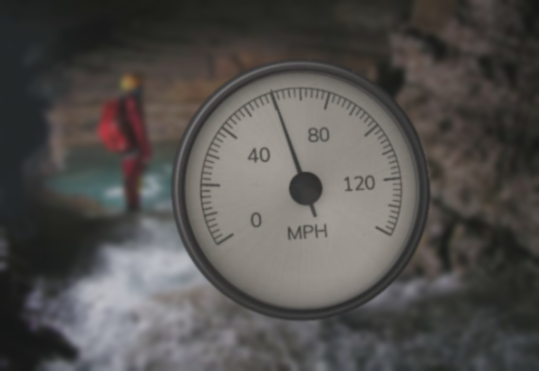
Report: 60,mph
